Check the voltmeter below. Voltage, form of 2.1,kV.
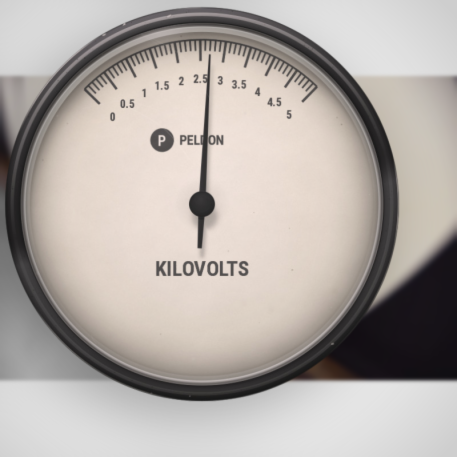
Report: 2.7,kV
